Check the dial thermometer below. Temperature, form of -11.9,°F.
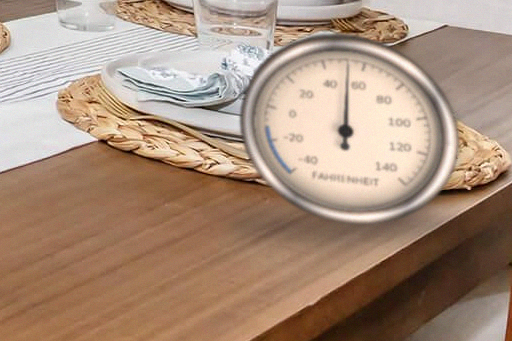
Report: 52,°F
